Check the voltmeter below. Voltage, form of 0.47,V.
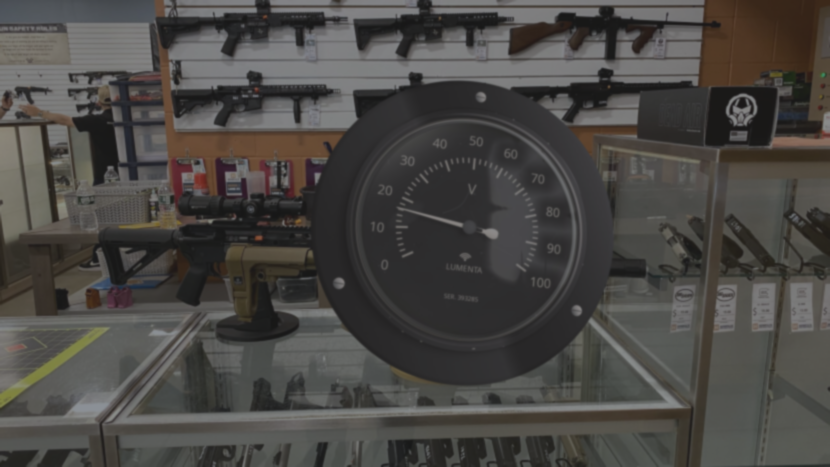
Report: 16,V
